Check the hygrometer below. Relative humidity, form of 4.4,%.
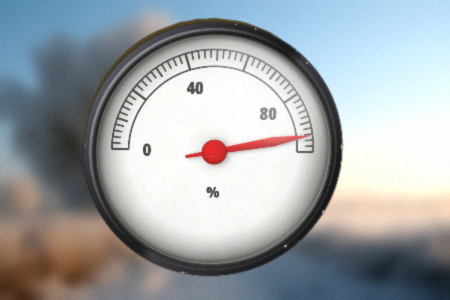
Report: 94,%
